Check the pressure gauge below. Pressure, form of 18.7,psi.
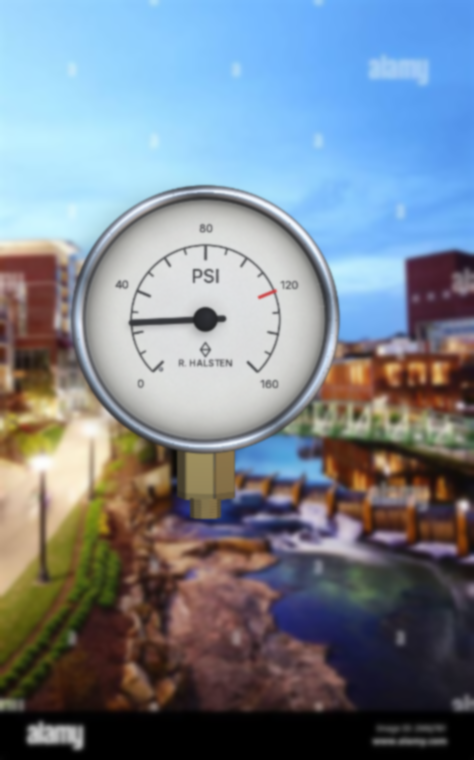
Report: 25,psi
